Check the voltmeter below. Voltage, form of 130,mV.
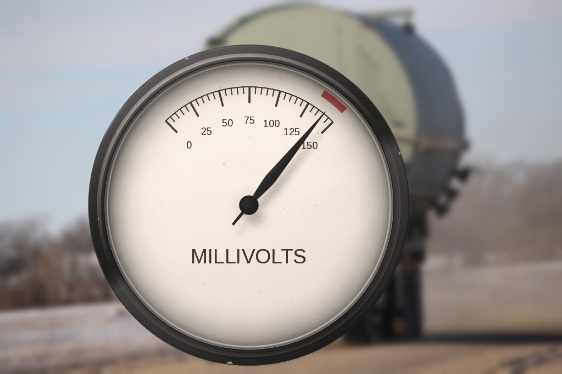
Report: 140,mV
